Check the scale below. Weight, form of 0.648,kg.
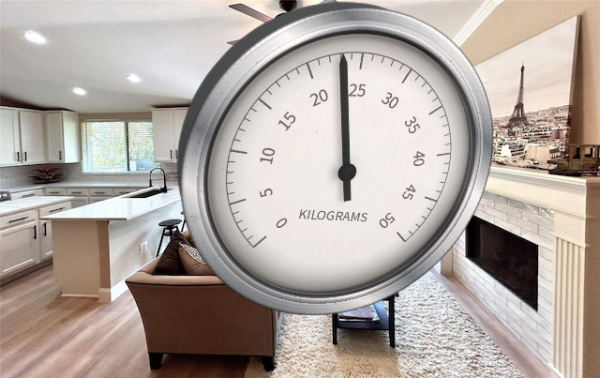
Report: 23,kg
